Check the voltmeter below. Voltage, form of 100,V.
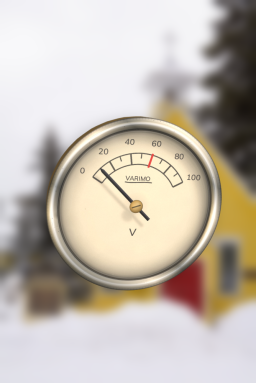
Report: 10,V
